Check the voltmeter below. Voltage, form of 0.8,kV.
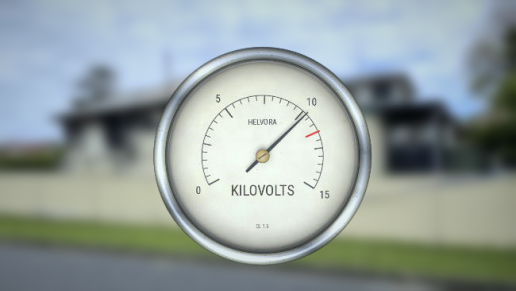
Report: 10.25,kV
